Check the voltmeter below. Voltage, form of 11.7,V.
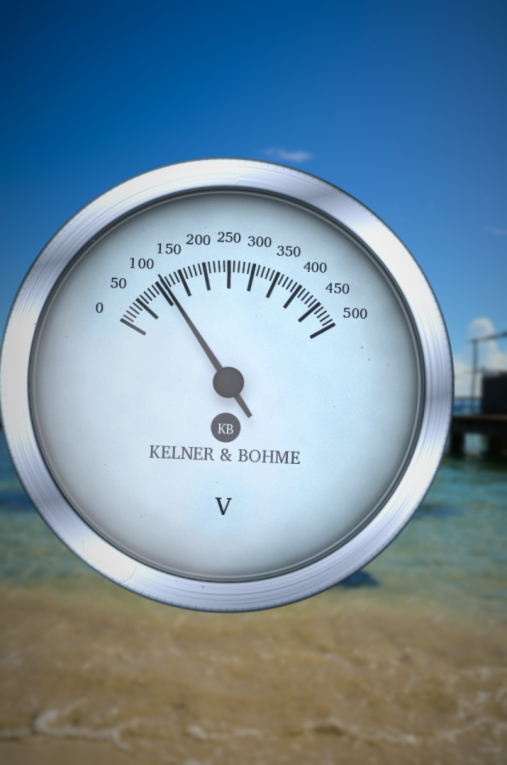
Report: 110,V
